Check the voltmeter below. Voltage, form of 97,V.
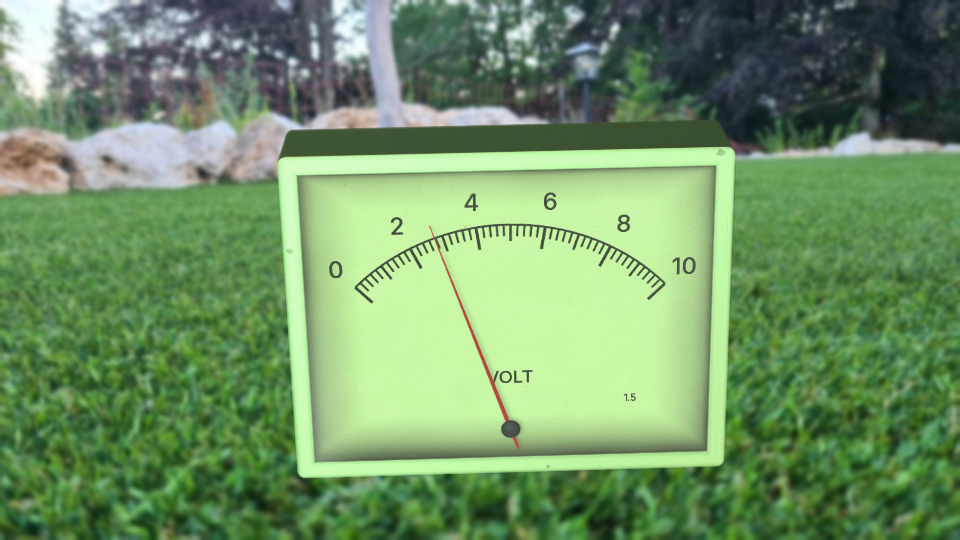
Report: 2.8,V
